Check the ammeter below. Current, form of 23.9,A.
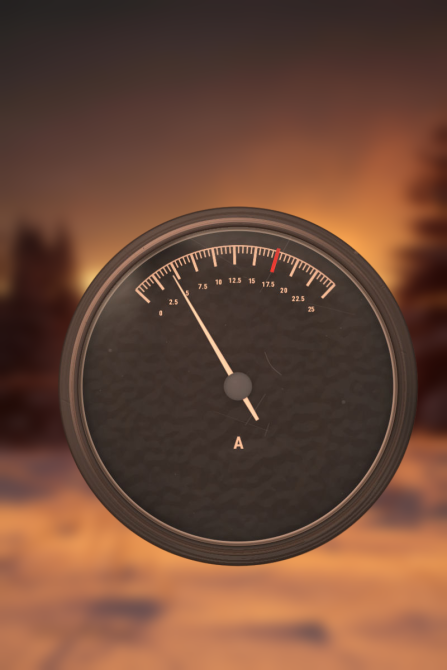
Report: 4.5,A
